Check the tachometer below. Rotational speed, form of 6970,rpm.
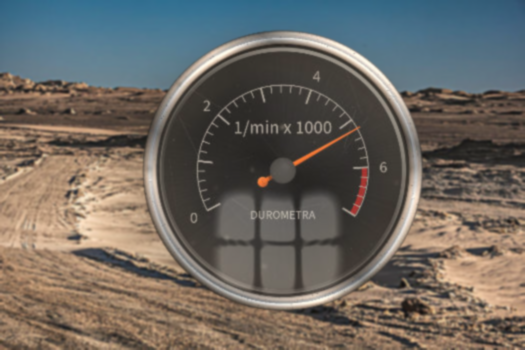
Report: 5200,rpm
